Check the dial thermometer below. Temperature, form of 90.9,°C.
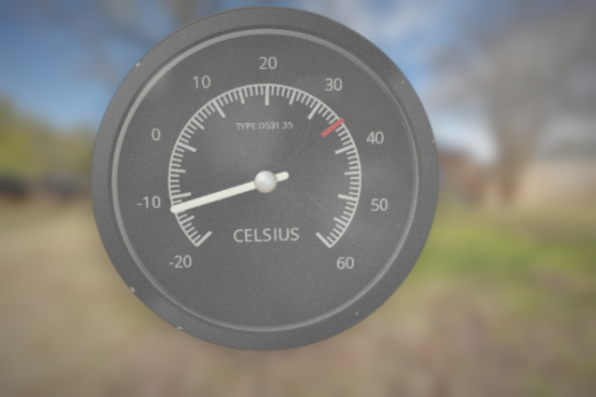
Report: -12,°C
